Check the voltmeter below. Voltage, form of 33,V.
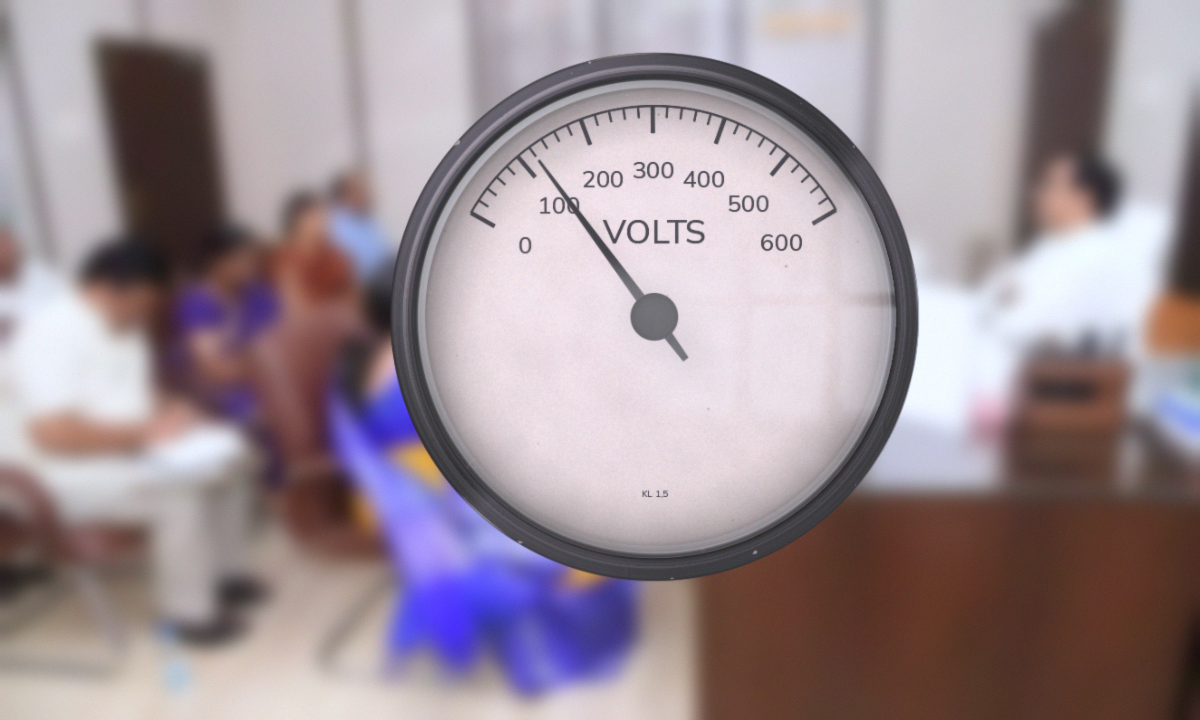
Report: 120,V
